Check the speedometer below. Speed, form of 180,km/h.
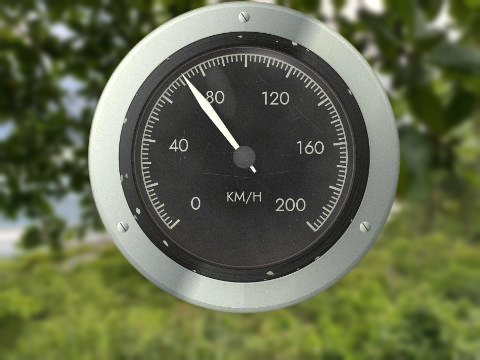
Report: 72,km/h
